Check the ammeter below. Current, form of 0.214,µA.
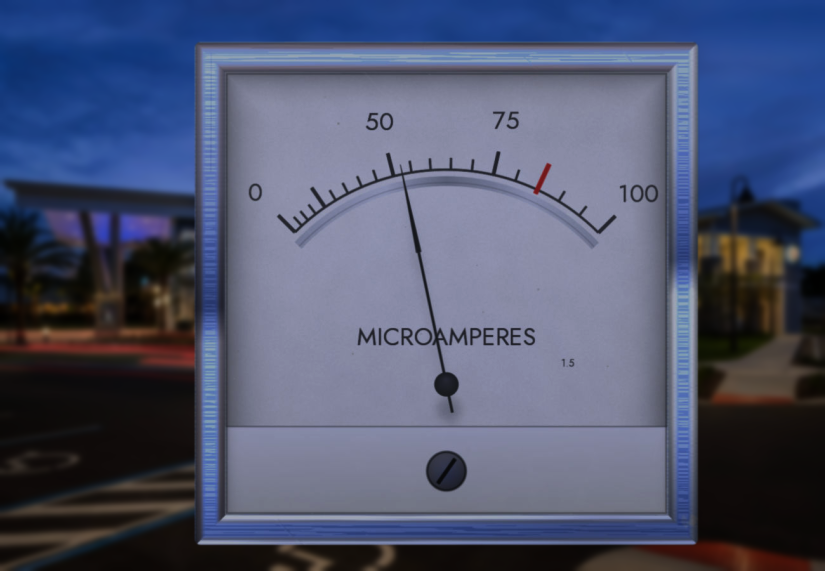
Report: 52.5,µA
